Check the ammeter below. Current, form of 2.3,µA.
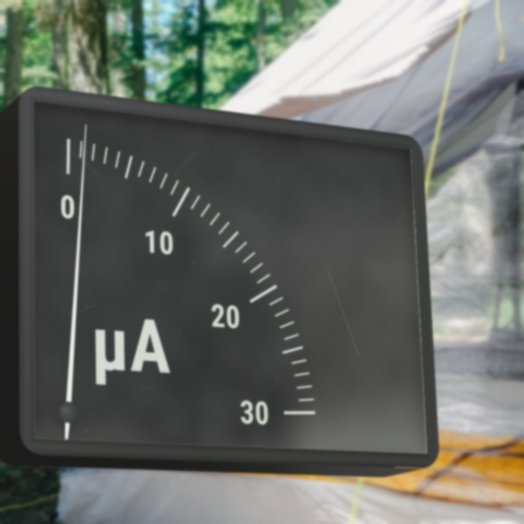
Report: 1,µA
